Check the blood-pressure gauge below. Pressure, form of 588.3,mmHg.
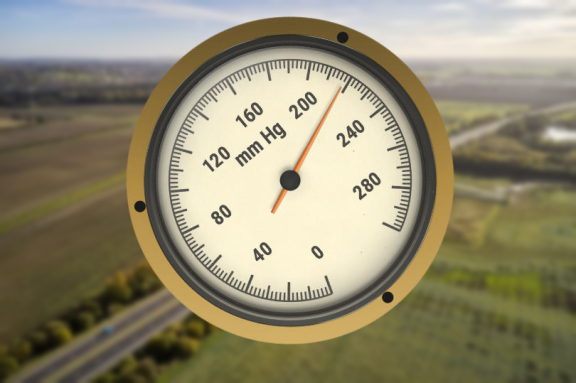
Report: 218,mmHg
